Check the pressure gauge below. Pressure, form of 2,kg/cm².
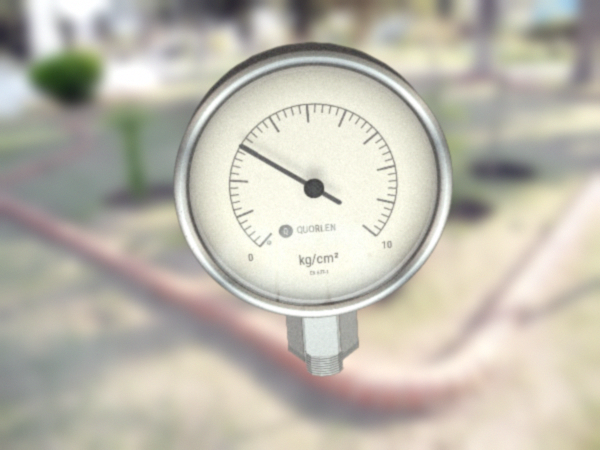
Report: 3,kg/cm²
